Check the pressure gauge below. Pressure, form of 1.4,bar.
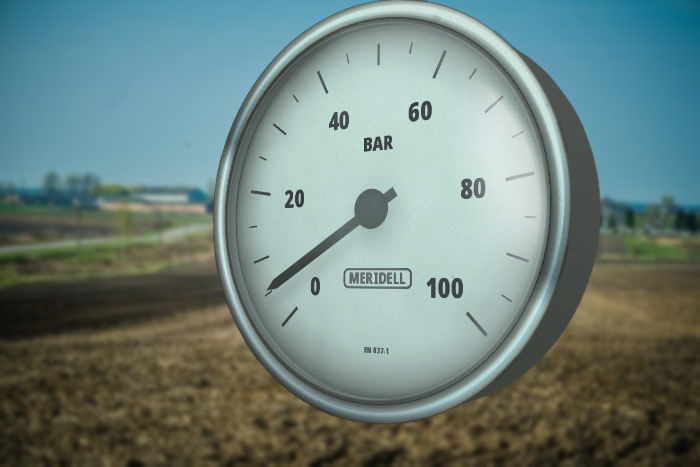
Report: 5,bar
